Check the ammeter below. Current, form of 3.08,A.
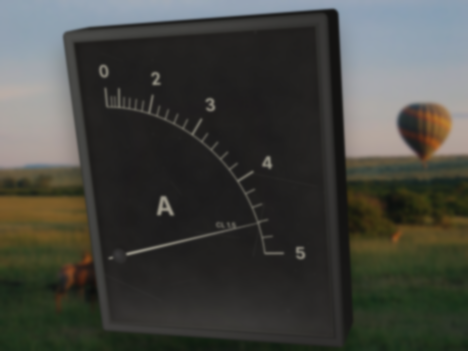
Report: 4.6,A
